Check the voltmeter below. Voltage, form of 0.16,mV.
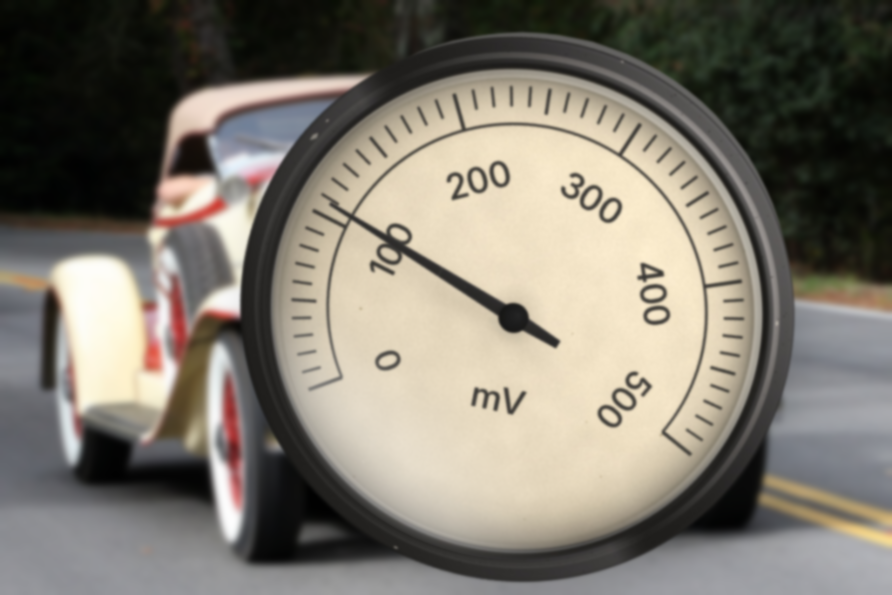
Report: 110,mV
